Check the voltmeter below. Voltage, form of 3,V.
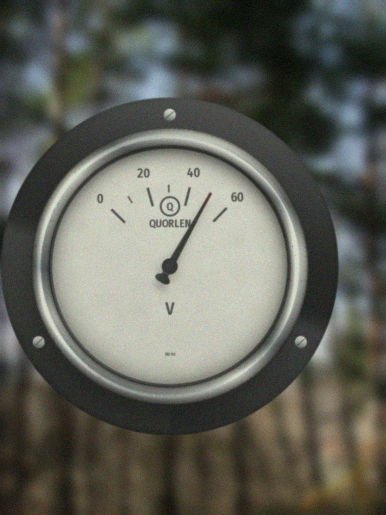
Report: 50,V
